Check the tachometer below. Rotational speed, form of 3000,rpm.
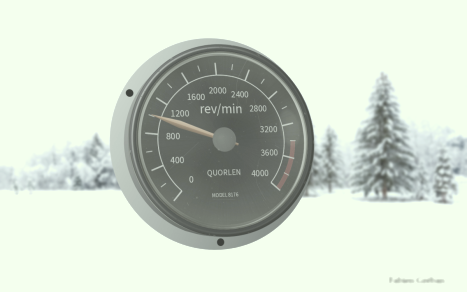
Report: 1000,rpm
